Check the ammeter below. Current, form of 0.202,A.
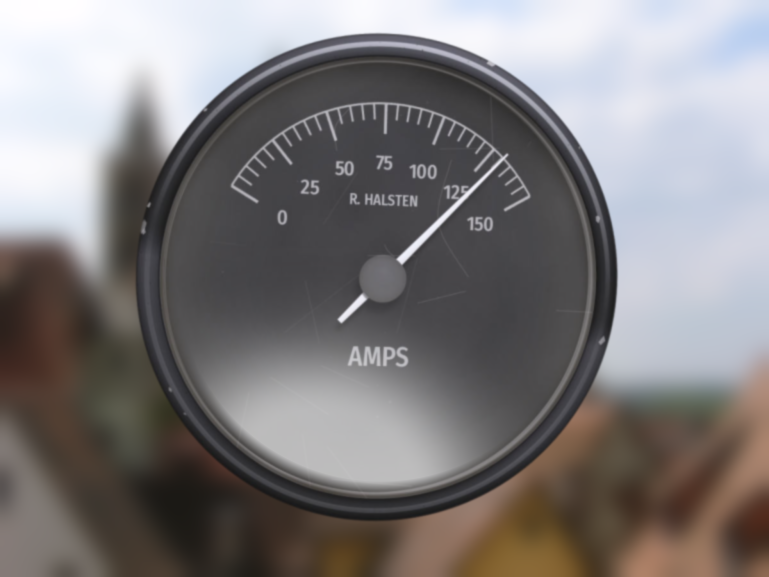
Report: 130,A
